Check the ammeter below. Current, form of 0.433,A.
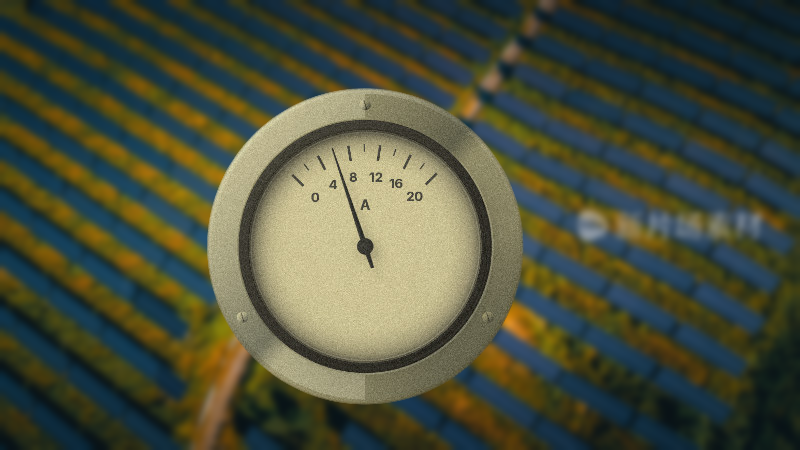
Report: 6,A
